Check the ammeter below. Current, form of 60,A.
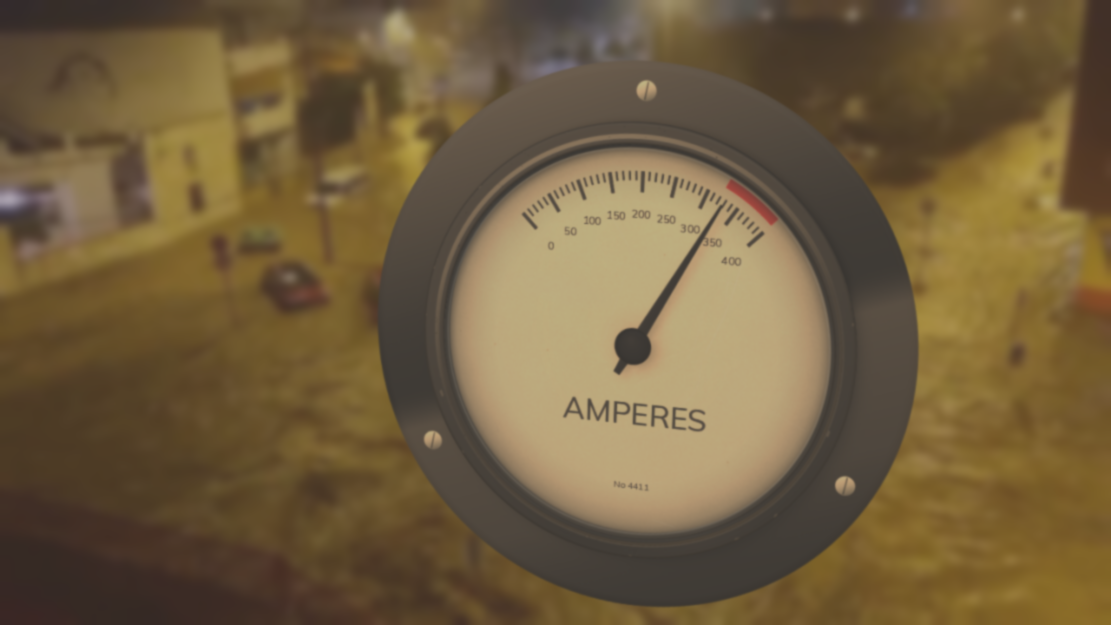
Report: 330,A
